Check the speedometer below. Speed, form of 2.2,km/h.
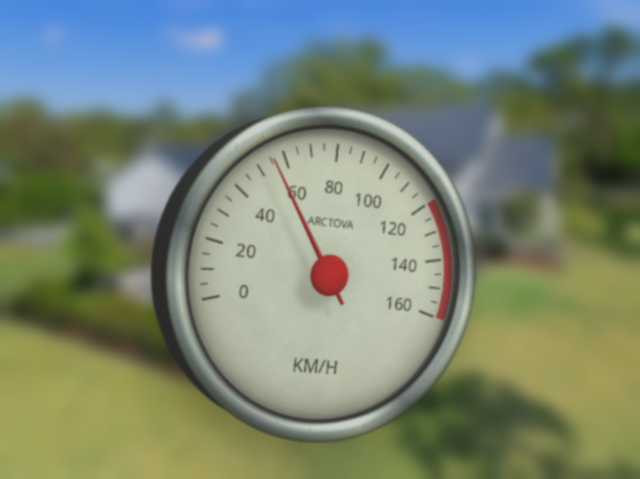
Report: 55,km/h
